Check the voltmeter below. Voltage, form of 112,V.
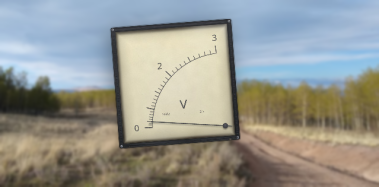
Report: 0.5,V
